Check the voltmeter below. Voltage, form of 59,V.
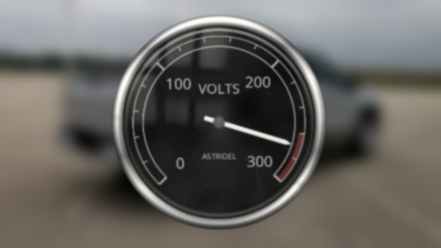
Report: 270,V
